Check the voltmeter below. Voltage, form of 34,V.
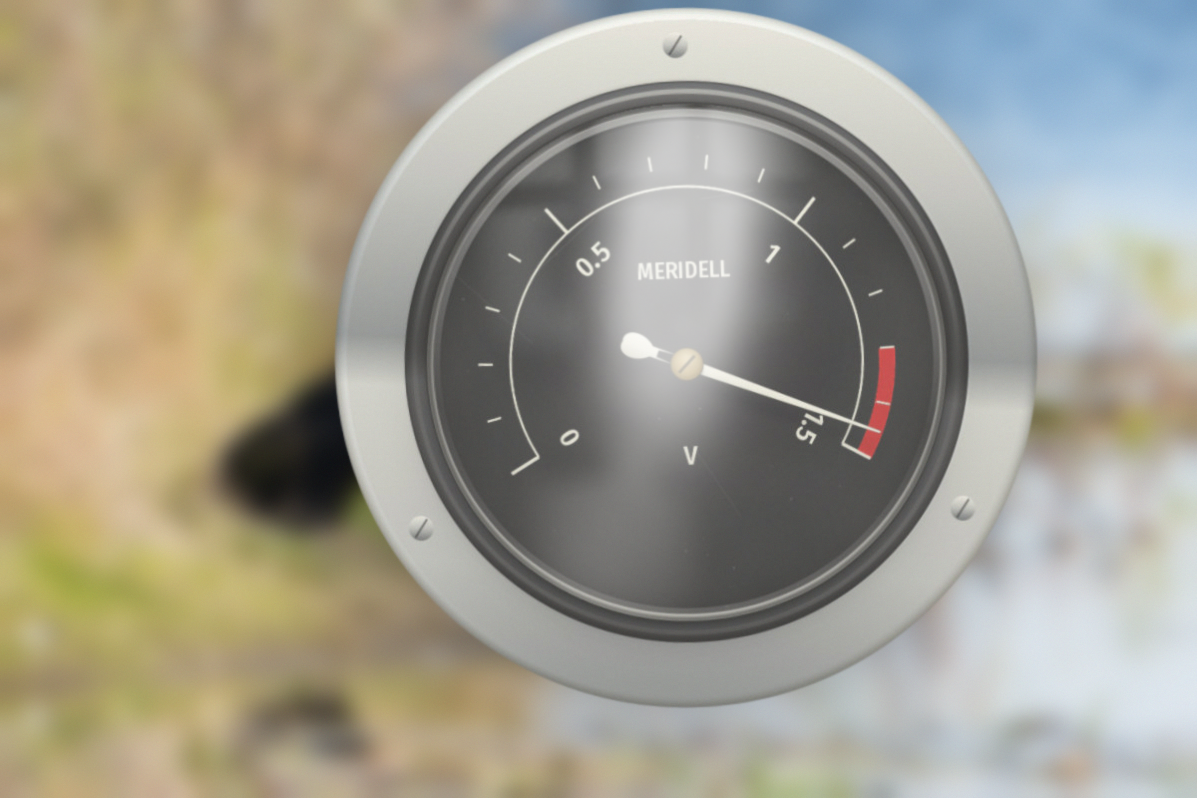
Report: 1.45,V
